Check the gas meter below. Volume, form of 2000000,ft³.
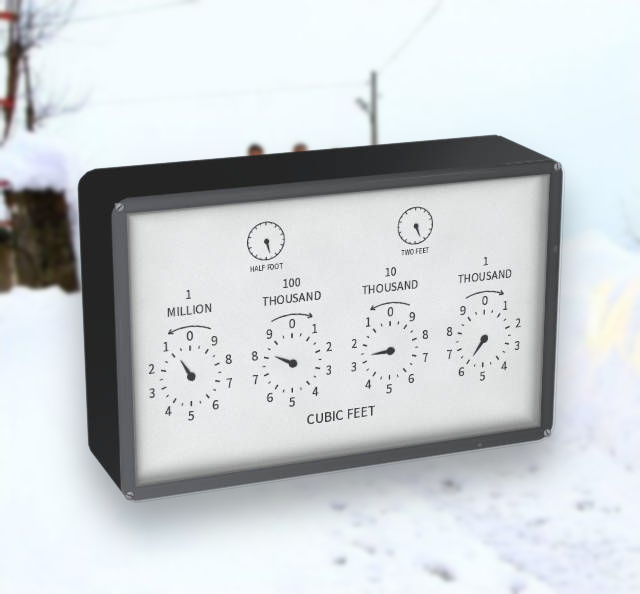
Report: 82600,ft³
